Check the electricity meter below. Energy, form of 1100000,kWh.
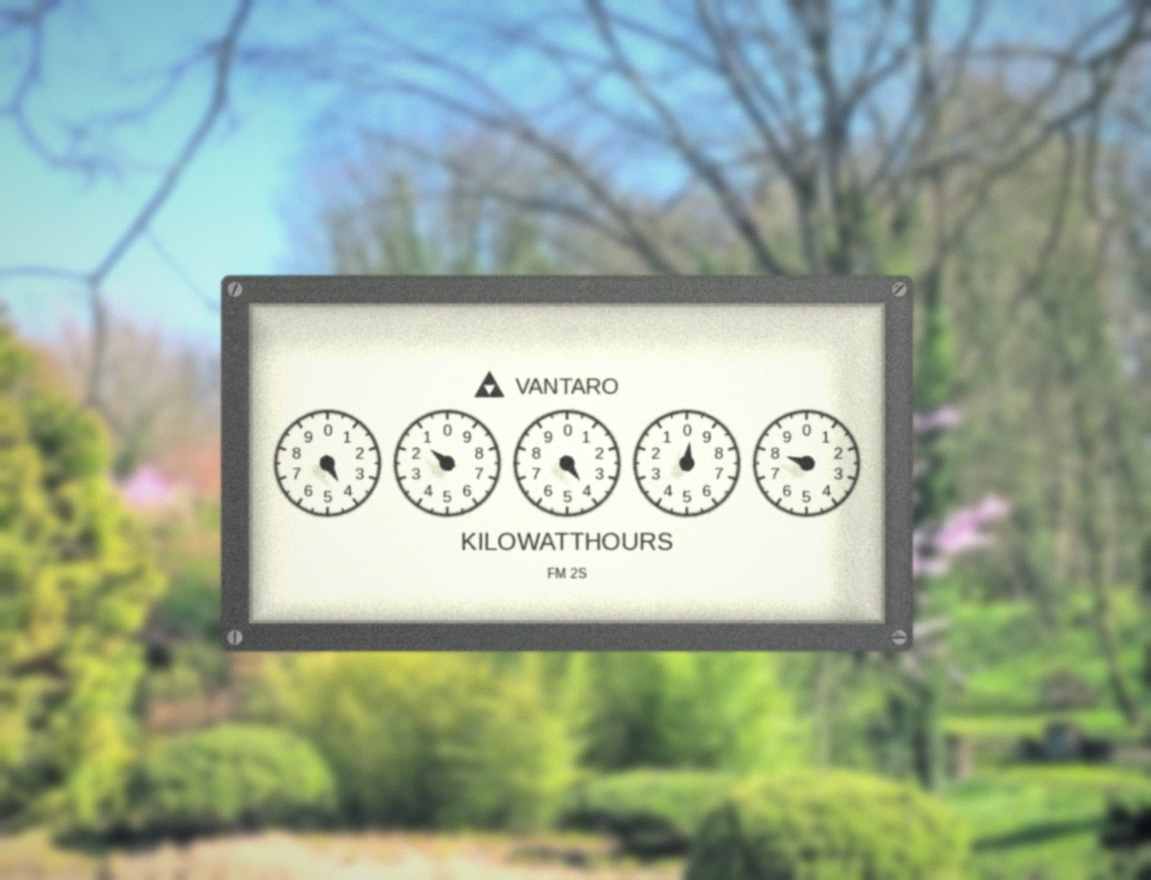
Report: 41398,kWh
